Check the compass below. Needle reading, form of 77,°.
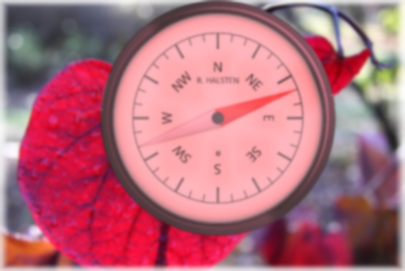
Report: 70,°
